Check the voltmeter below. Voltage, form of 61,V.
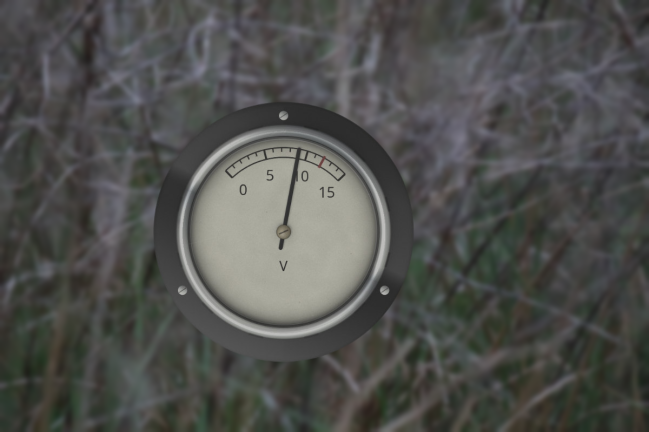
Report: 9,V
